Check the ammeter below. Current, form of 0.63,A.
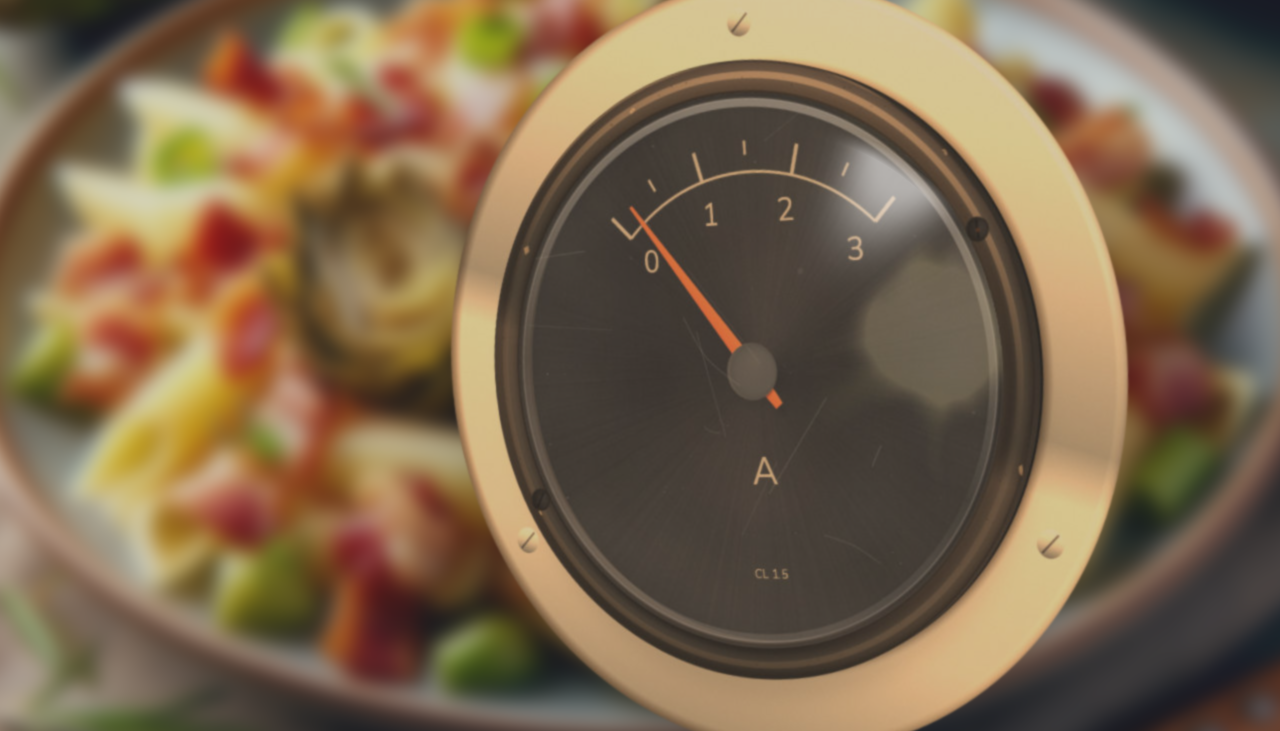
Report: 0.25,A
